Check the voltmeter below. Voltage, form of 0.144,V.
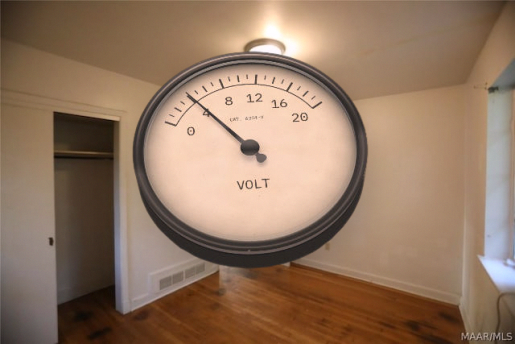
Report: 4,V
